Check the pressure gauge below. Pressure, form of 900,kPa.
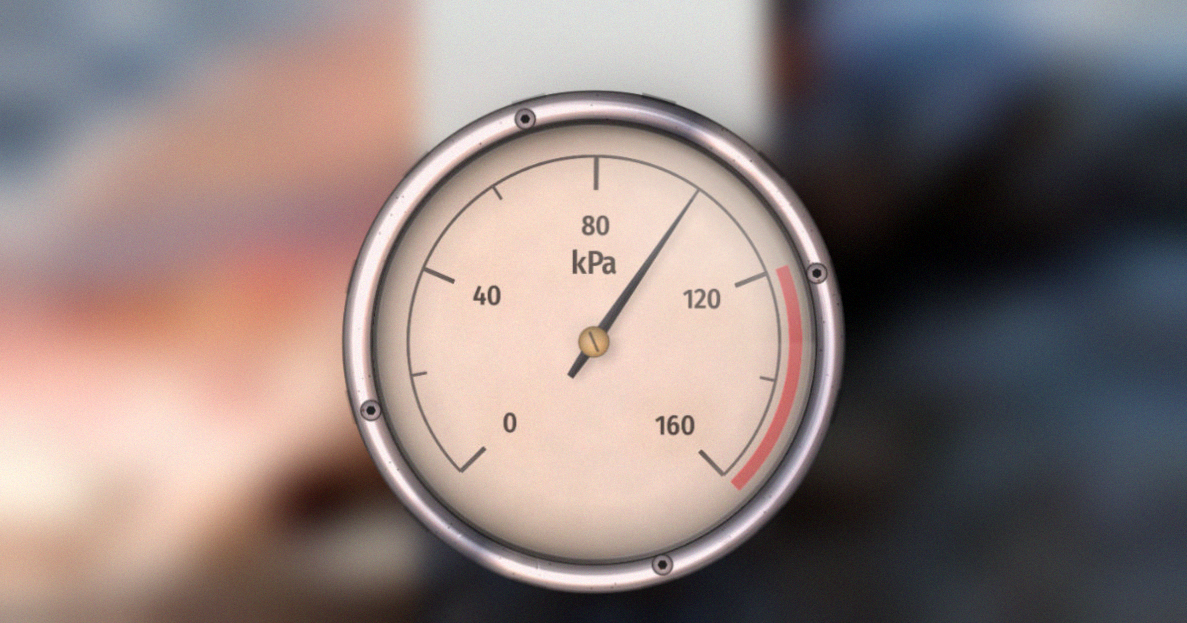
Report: 100,kPa
